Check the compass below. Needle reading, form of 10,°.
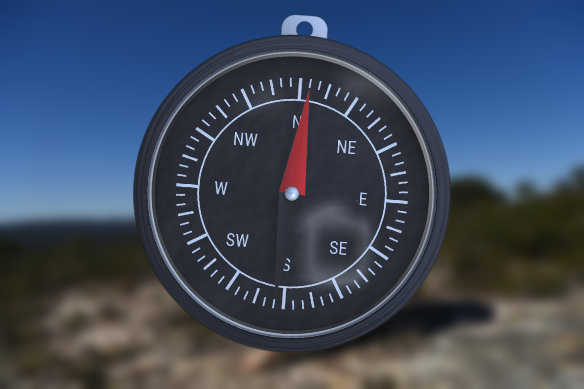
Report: 5,°
